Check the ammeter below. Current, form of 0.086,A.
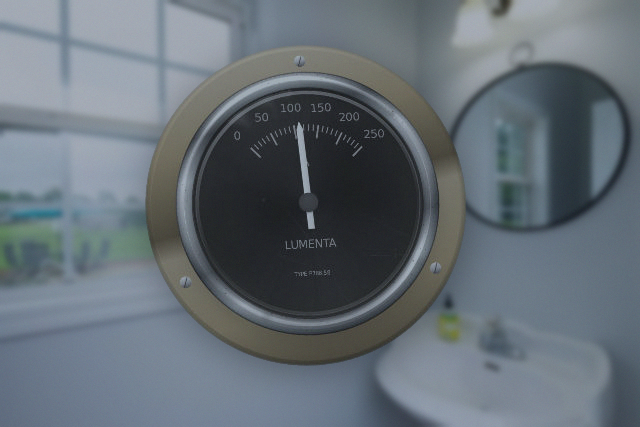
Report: 110,A
